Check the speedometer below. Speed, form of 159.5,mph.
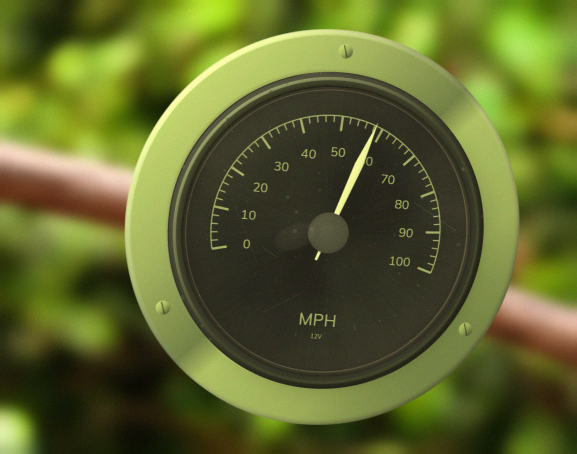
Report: 58,mph
